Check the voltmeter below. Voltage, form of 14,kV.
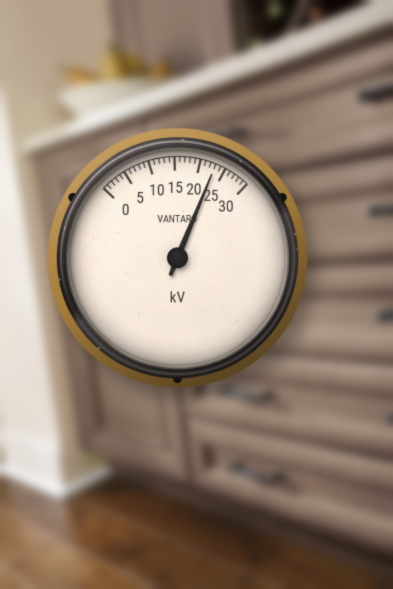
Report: 23,kV
